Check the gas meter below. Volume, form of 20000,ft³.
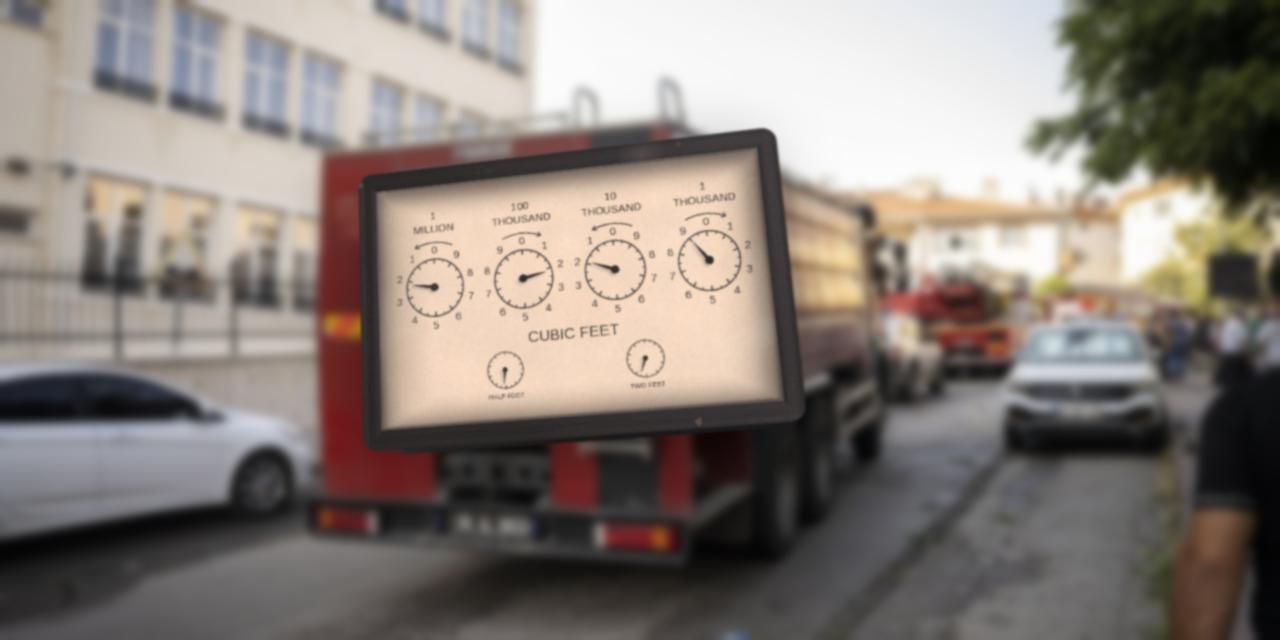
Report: 221900,ft³
